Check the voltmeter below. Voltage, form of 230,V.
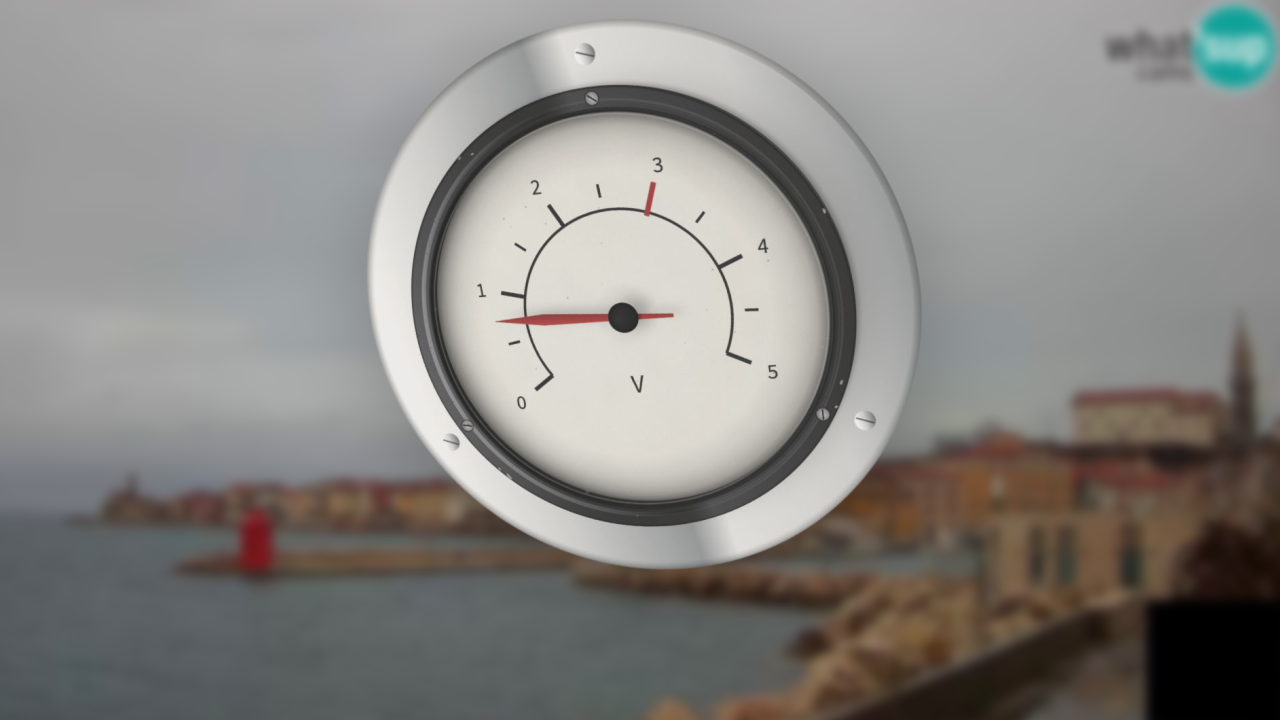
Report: 0.75,V
